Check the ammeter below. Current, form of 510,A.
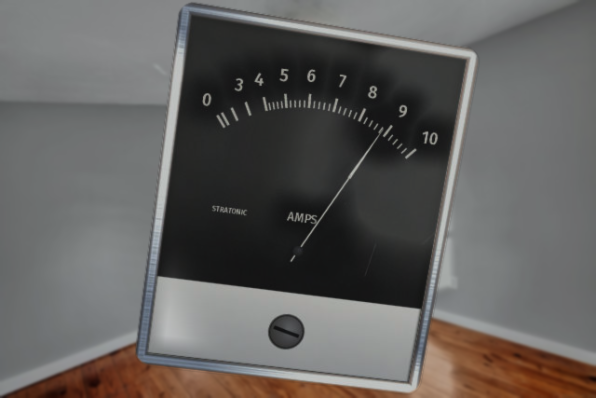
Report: 8.8,A
